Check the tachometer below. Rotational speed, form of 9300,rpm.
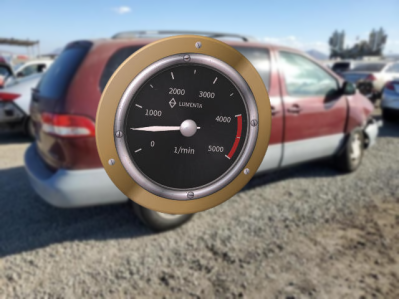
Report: 500,rpm
